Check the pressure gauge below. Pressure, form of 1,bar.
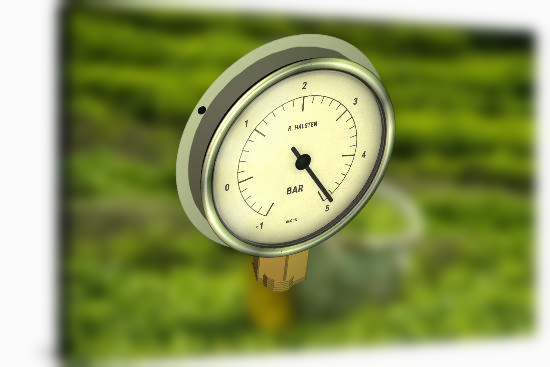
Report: 4.9,bar
